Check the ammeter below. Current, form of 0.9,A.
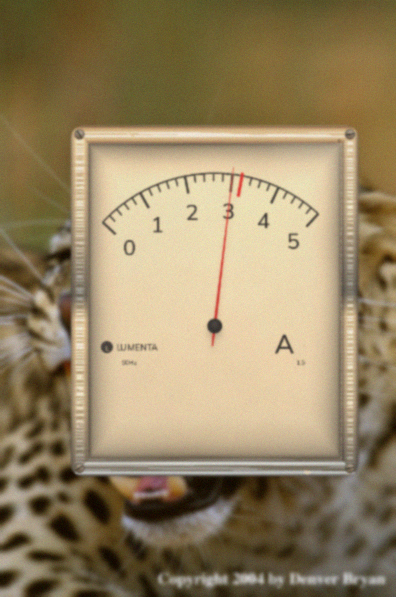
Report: 3,A
